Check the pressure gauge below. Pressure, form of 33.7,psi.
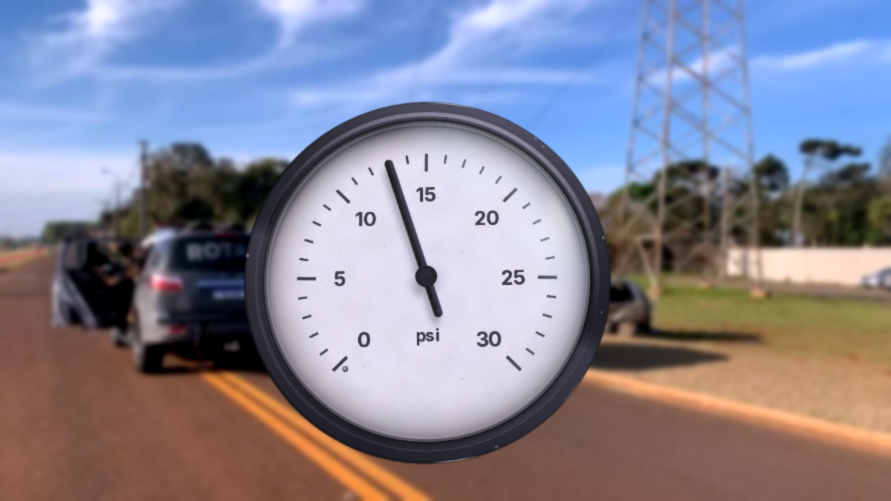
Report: 13,psi
